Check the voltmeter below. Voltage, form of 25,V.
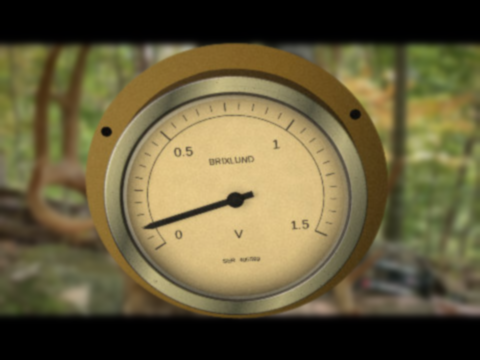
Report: 0.1,V
